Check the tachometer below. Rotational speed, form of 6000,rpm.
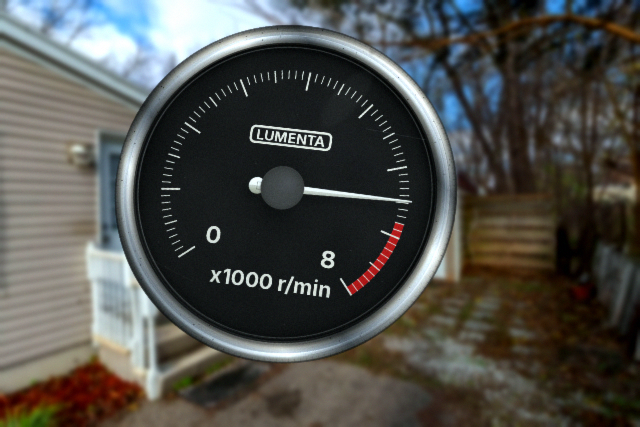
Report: 6500,rpm
